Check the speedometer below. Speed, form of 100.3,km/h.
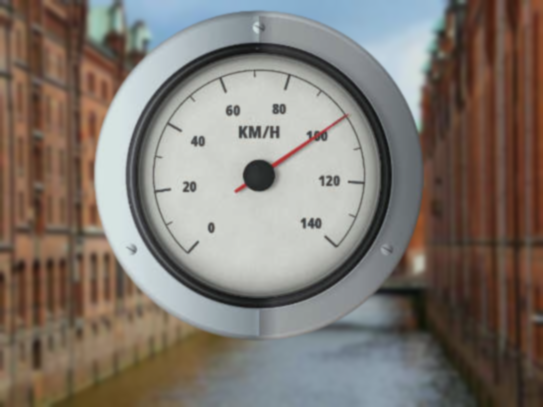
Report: 100,km/h
